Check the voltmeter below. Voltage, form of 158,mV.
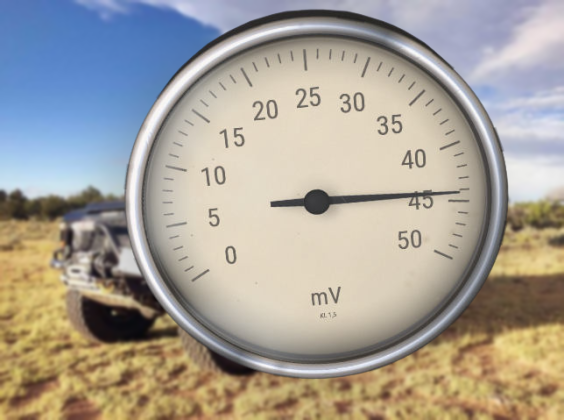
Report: 44,mV
